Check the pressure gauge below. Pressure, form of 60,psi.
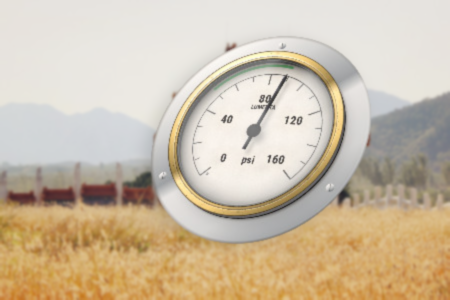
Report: 90,psi
